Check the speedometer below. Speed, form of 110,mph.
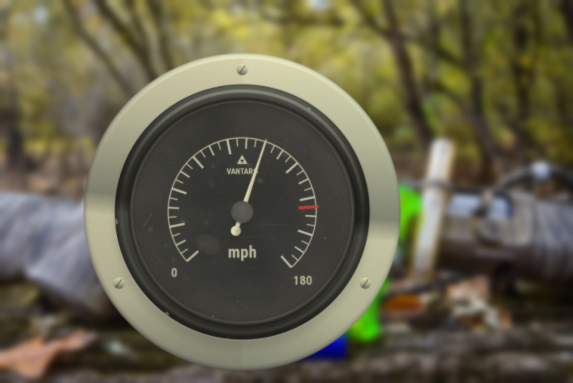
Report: 100,mph
